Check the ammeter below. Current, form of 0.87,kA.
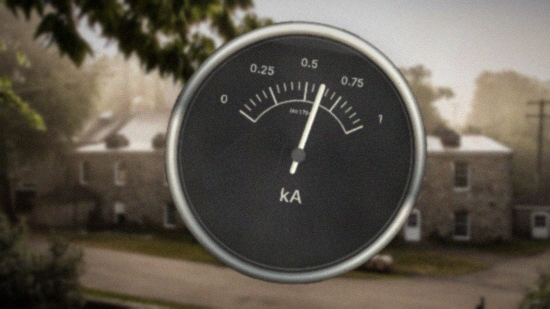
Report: 0.6,kA
